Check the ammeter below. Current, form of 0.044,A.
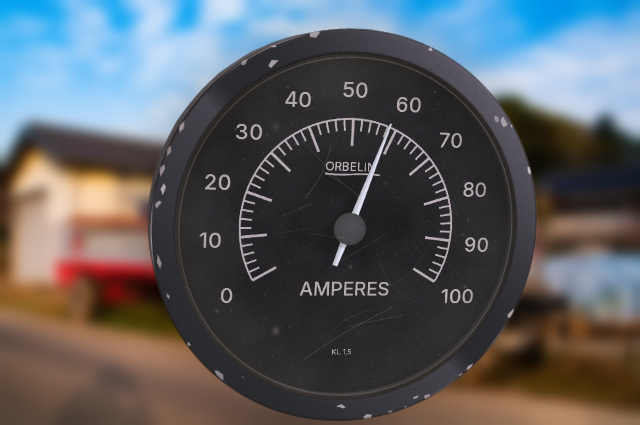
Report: 58,A
